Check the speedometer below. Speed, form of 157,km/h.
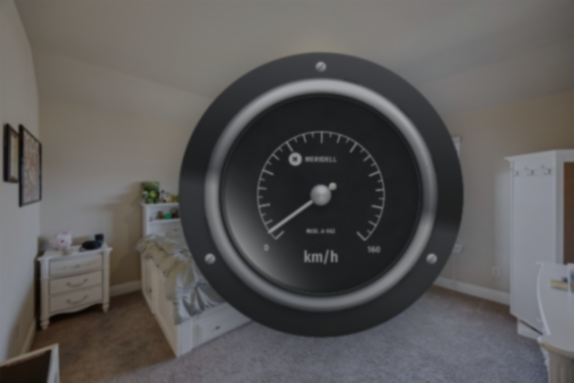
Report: 5,km/h
